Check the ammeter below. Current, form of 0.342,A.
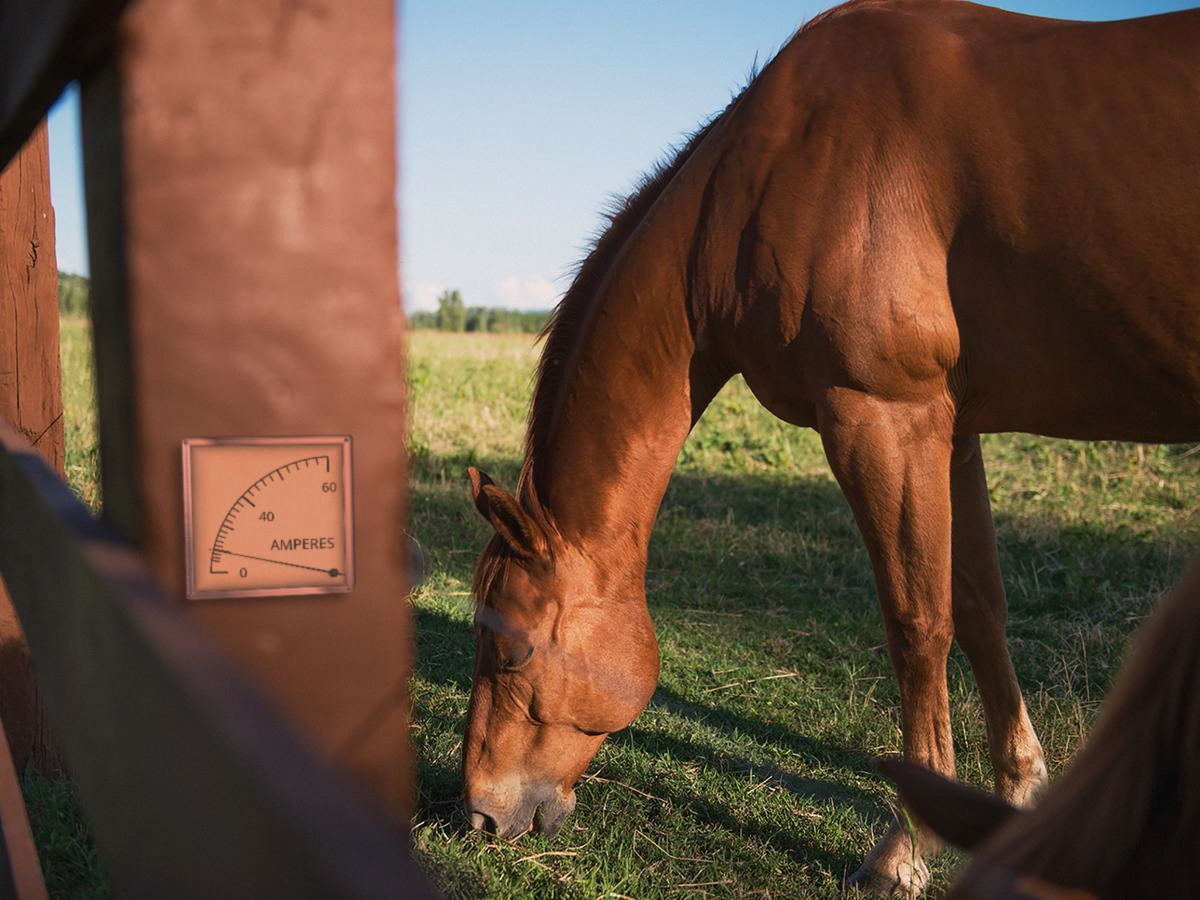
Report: 20,A
